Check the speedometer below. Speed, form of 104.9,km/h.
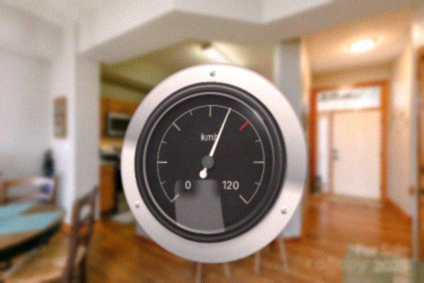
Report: 70,km/h
